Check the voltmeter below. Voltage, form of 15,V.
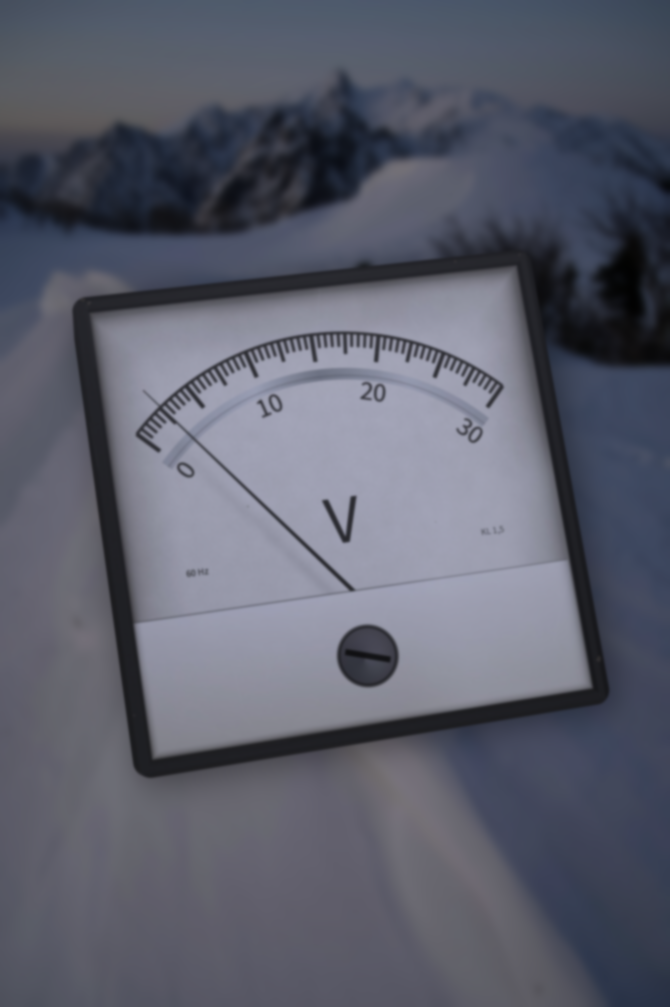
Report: 2.5,V
